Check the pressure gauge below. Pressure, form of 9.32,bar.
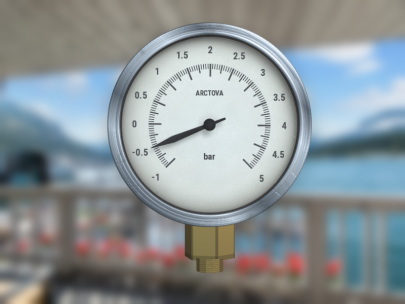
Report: -0.5,bar
